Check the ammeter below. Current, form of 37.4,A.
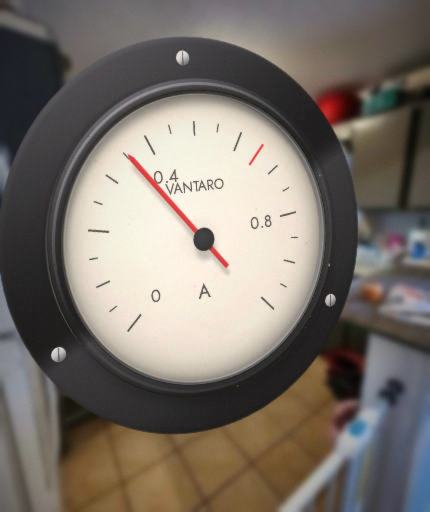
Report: 0.35,A
